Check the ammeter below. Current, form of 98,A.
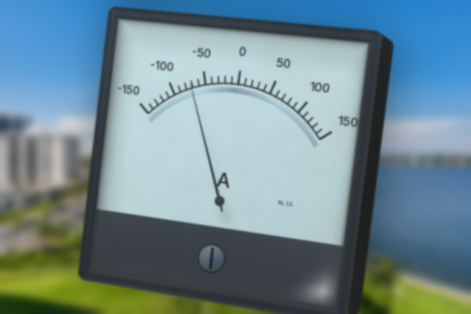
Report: -70,A
